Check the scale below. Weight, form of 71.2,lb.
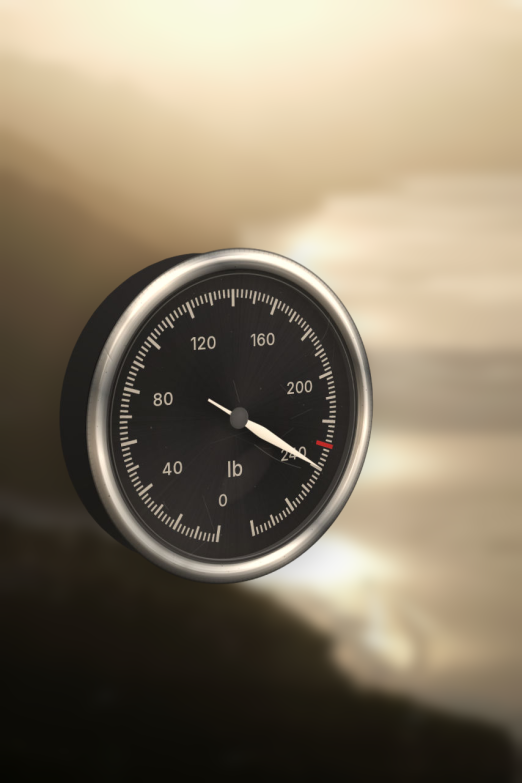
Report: 240,lb
